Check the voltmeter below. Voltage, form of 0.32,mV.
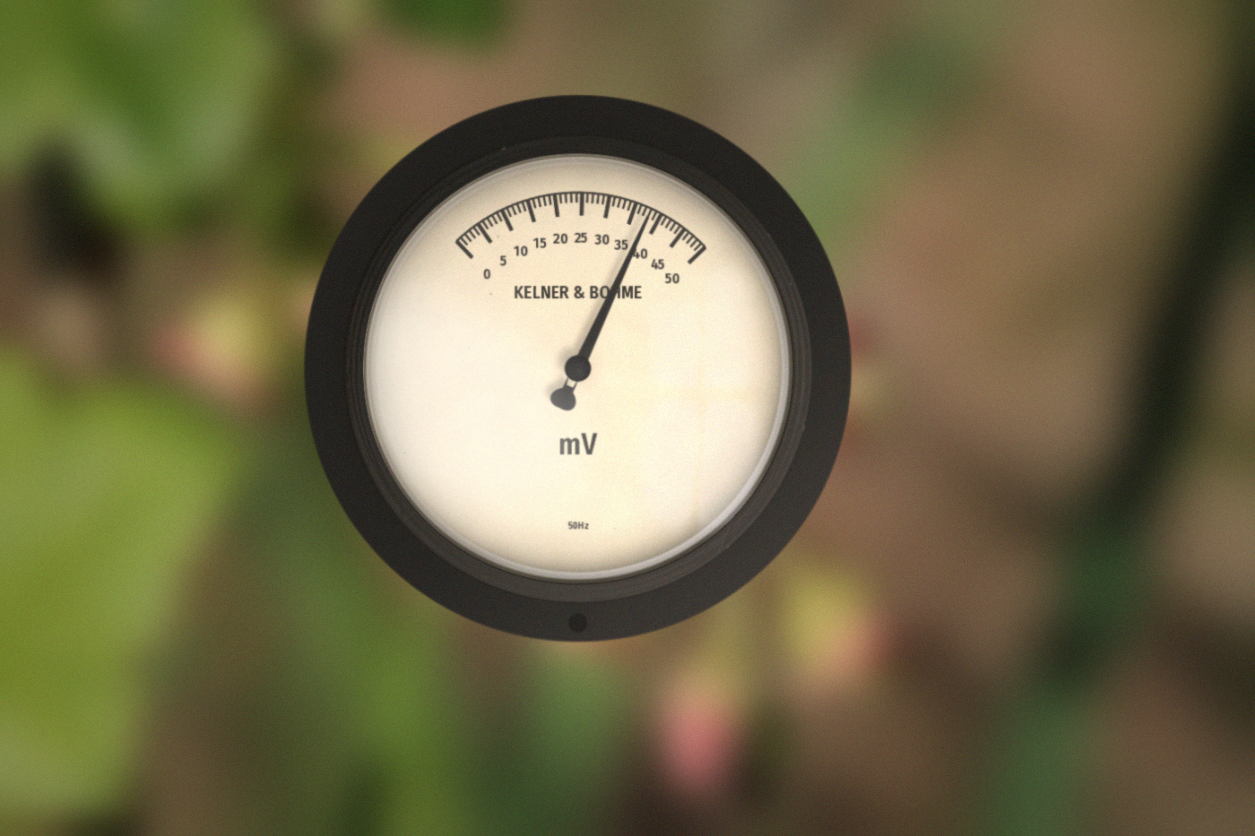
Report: 38,mV
